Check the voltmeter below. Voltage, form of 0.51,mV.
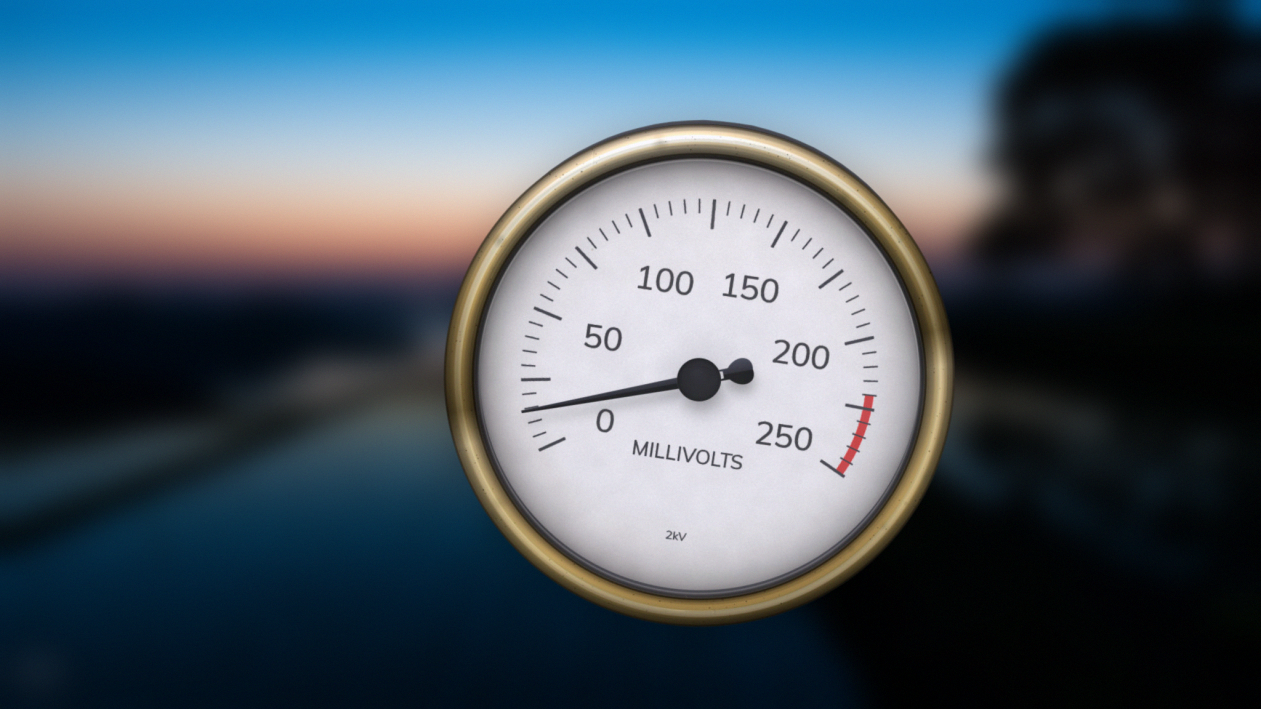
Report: 15,mV
